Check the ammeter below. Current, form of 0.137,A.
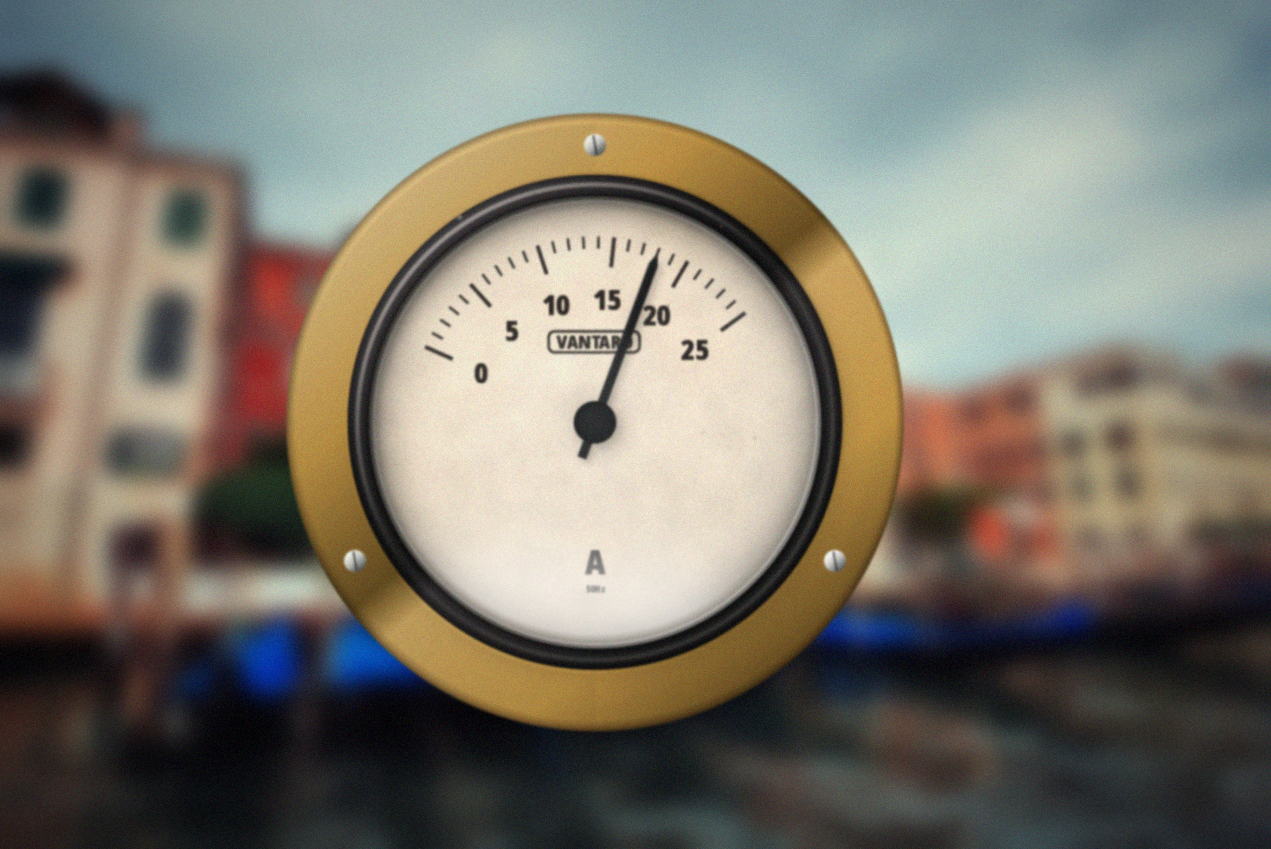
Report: 18,A
